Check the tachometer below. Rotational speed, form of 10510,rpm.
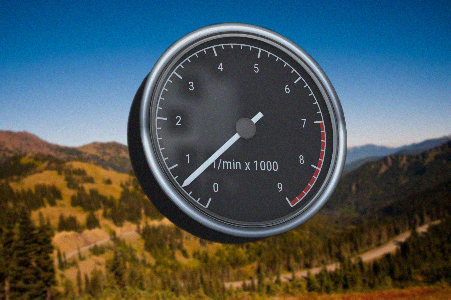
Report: 600,rpm
